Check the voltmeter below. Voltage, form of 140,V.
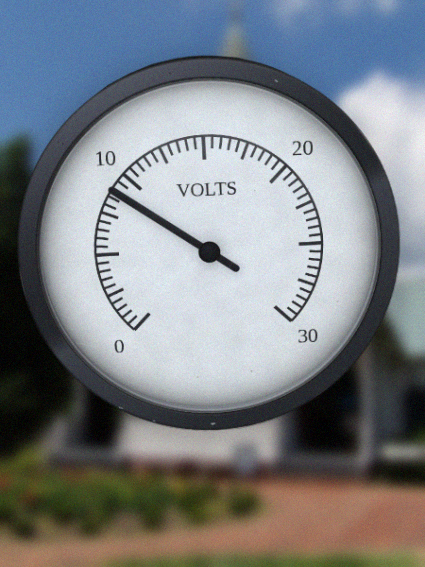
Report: 9,V
